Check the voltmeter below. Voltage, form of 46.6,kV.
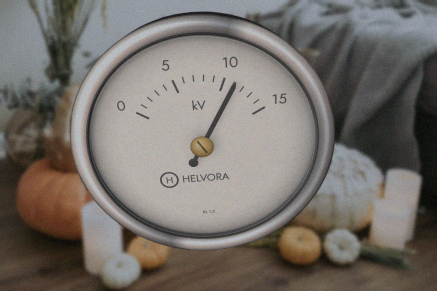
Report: 11,kV
